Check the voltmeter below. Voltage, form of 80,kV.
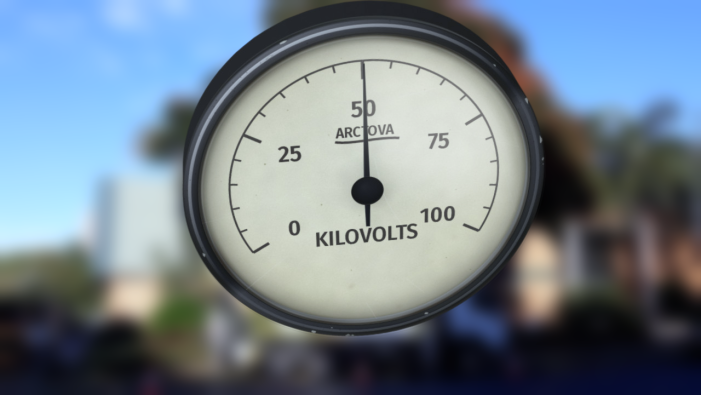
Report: 50,kV
